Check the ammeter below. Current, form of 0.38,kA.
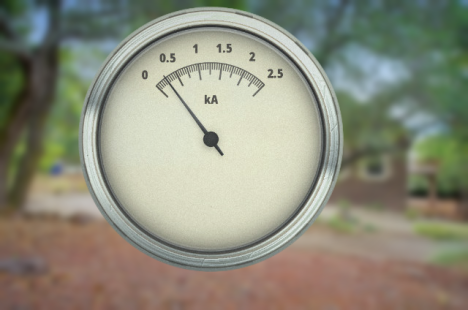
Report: 0.25,kA
